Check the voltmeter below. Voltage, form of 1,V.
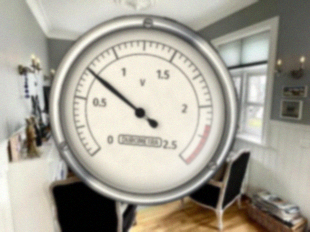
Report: 0.75,V
